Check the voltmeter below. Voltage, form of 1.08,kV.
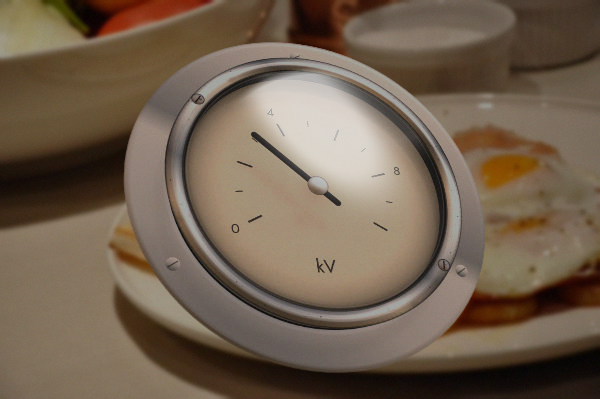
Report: 3,kV
